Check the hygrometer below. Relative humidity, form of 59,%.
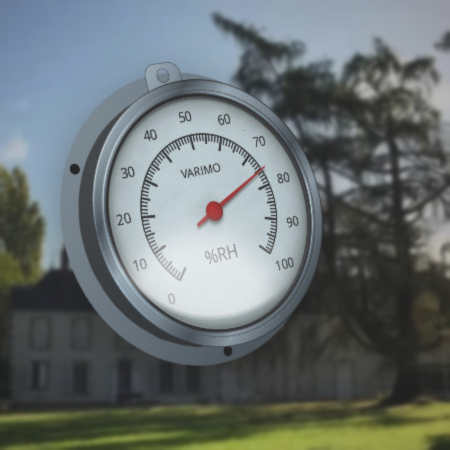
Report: 75,%
